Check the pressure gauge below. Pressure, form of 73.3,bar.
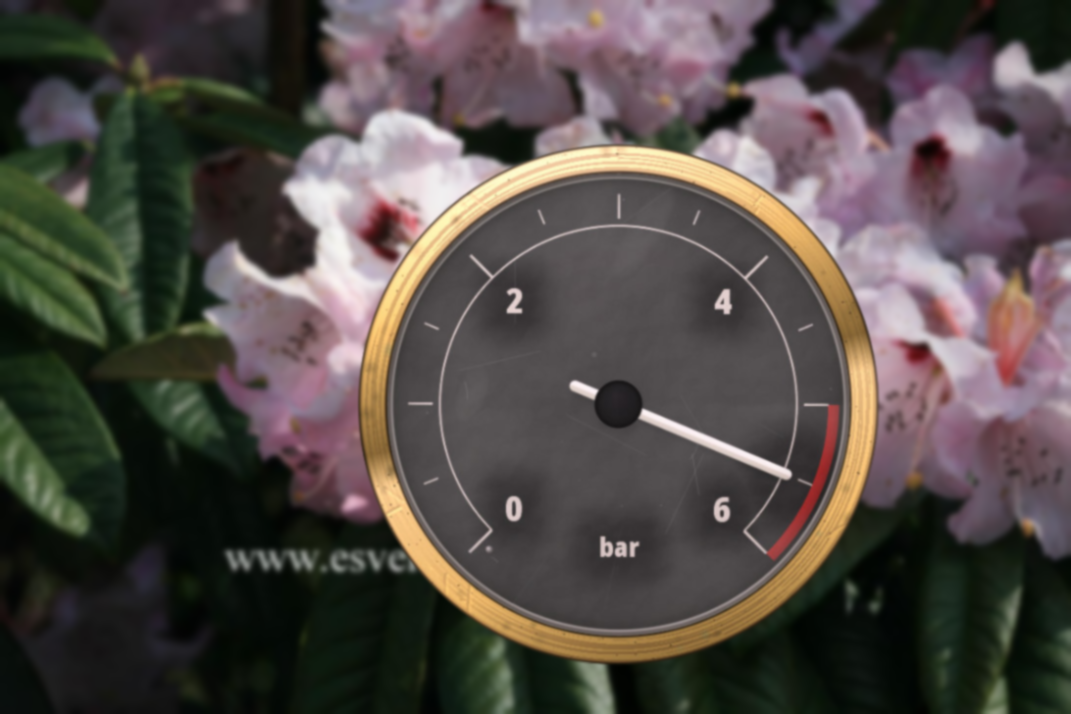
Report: 5.5,bar
